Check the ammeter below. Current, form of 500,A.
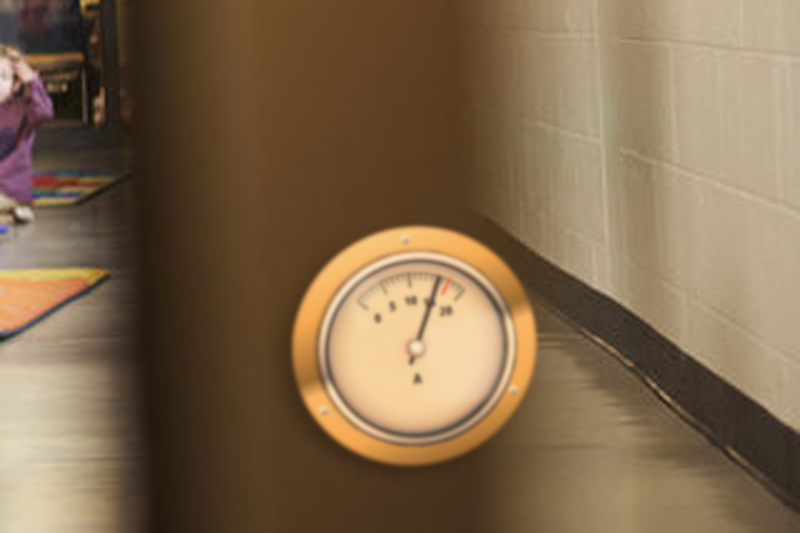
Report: 15,A
